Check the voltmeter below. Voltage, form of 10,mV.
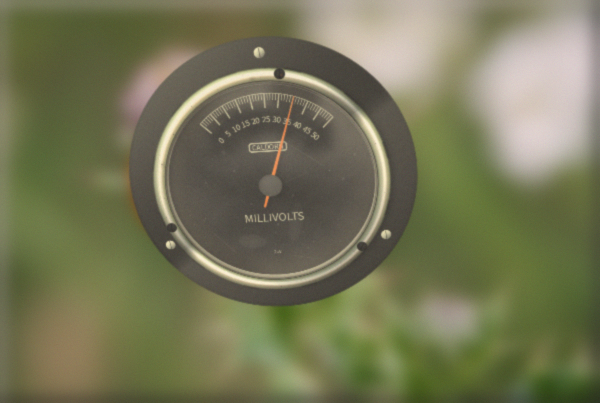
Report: 35,mV
